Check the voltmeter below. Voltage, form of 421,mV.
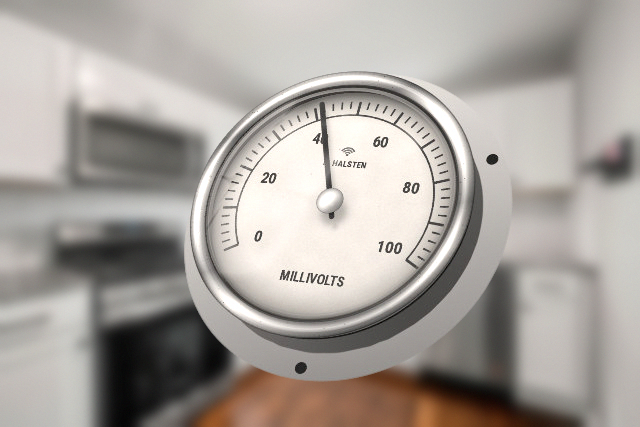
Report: 42,mV
